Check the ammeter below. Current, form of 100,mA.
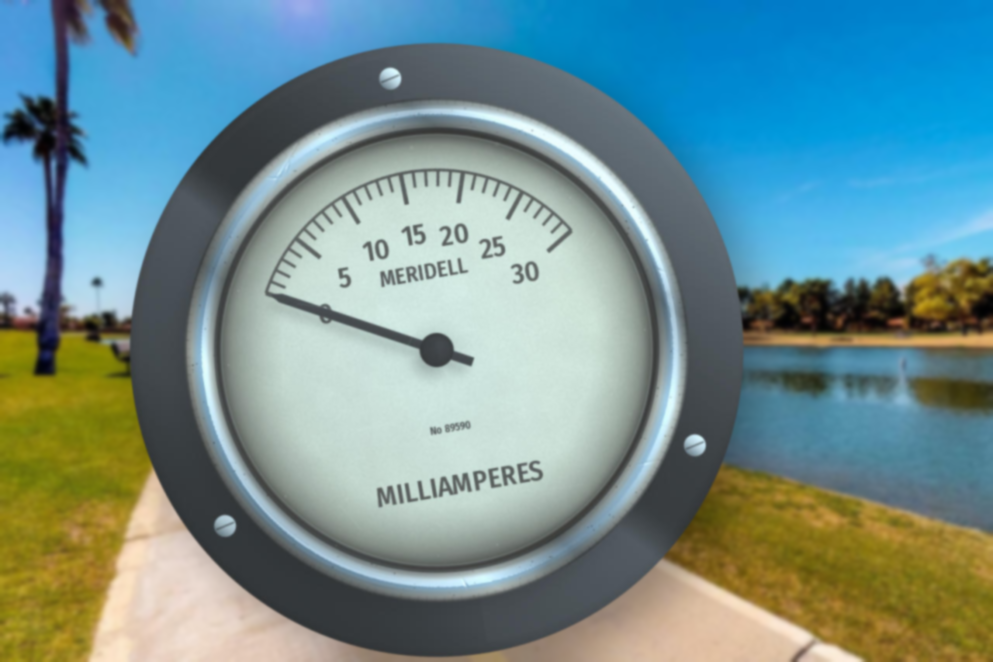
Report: 0,mA
